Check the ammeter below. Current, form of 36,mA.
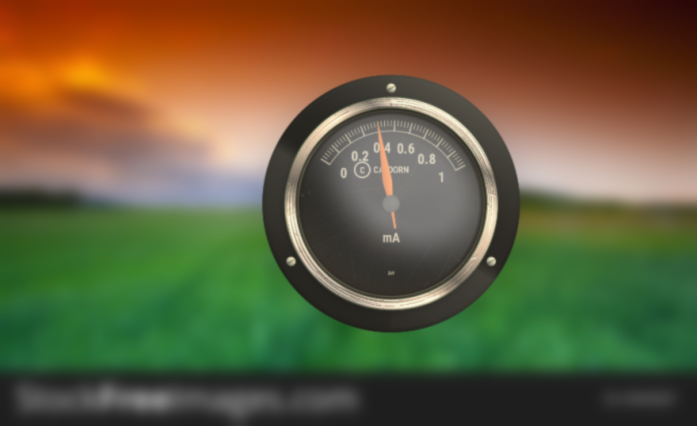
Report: 0.4,mA
